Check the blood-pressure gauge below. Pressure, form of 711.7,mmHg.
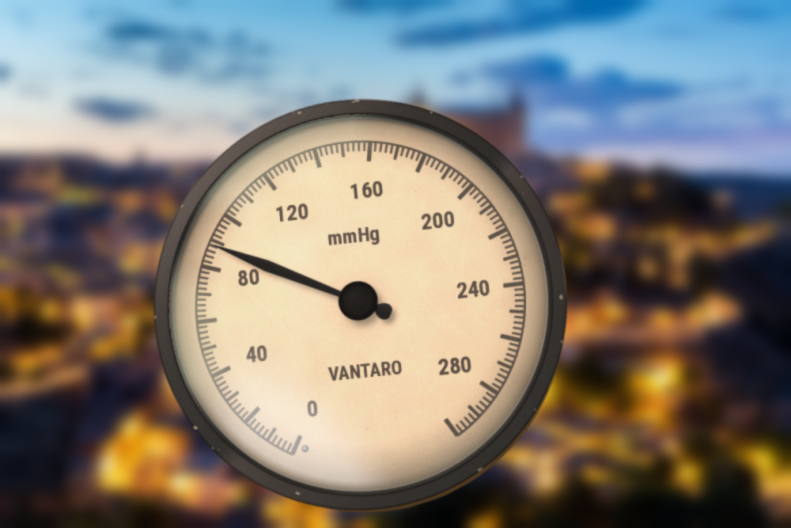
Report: 88,mmHg
